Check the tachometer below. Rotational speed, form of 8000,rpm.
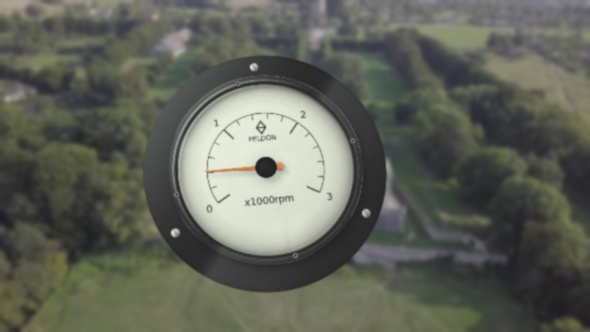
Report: 400,rpm
